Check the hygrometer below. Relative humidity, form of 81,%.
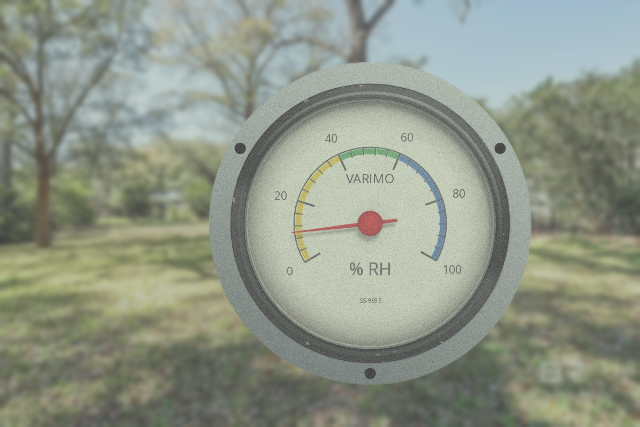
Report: 10,%
